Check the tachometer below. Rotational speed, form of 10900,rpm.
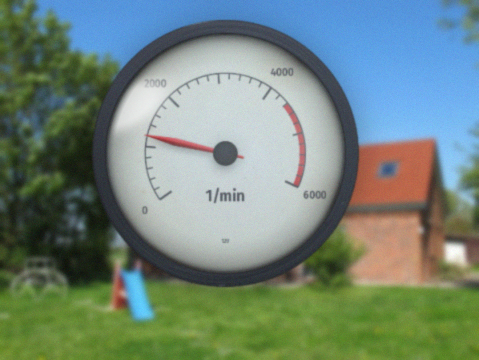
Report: 1200,rpm
